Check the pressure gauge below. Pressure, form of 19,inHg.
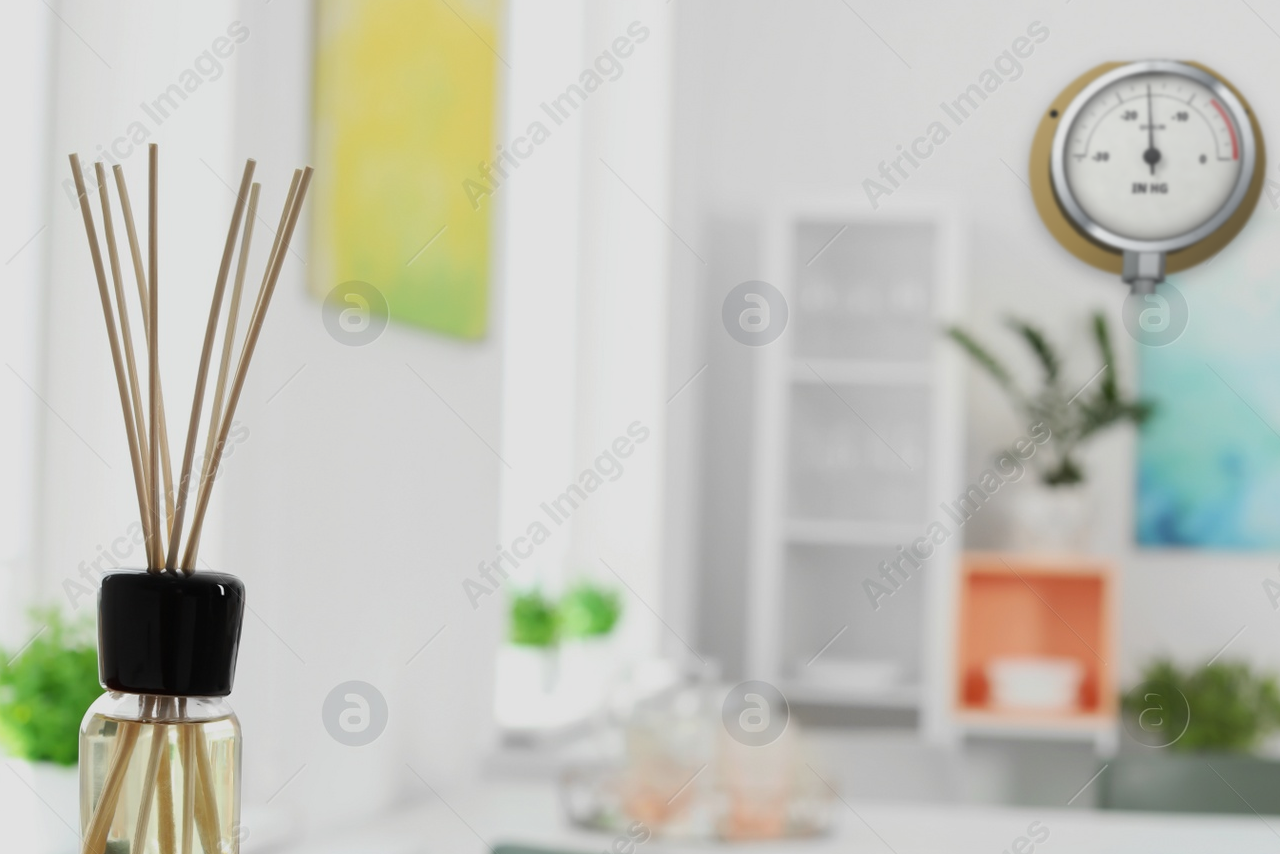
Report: -16,inHg
